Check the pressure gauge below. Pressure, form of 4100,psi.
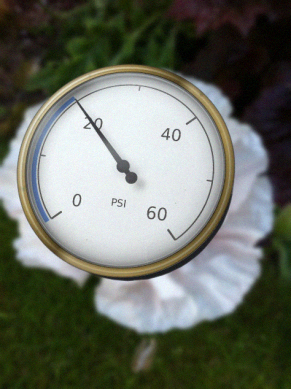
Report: 20,psi
